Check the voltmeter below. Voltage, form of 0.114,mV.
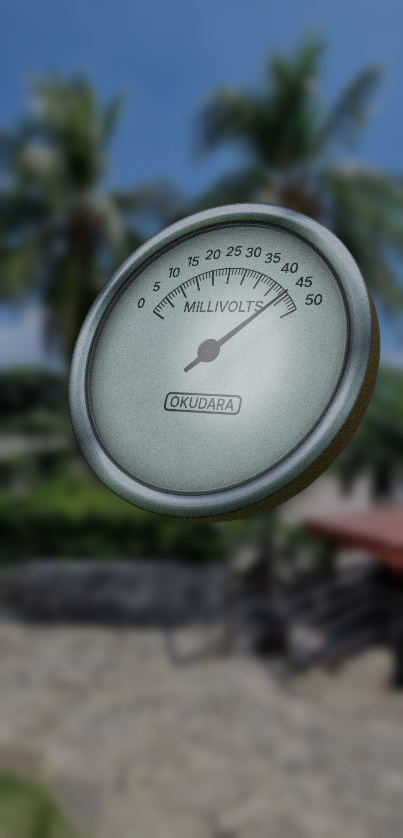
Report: 45,mV
